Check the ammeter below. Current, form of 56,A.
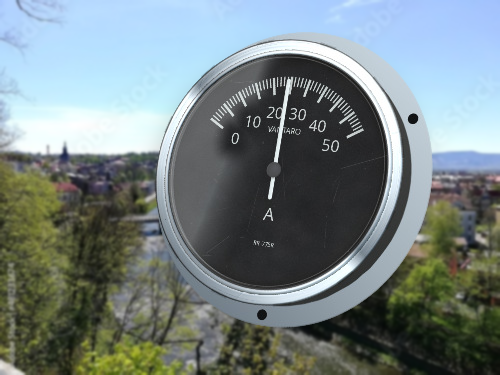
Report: 25,A
